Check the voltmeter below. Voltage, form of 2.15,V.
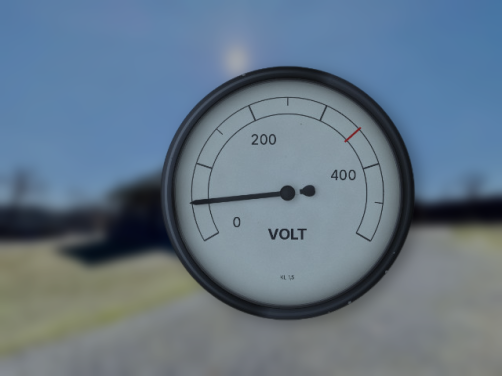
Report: 50,V
